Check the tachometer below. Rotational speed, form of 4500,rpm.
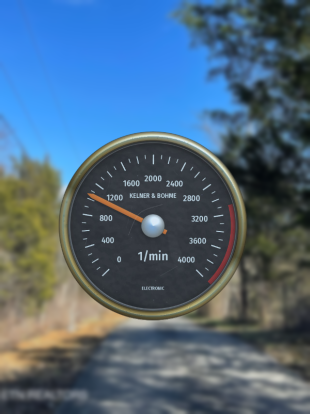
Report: 1050,rpm
